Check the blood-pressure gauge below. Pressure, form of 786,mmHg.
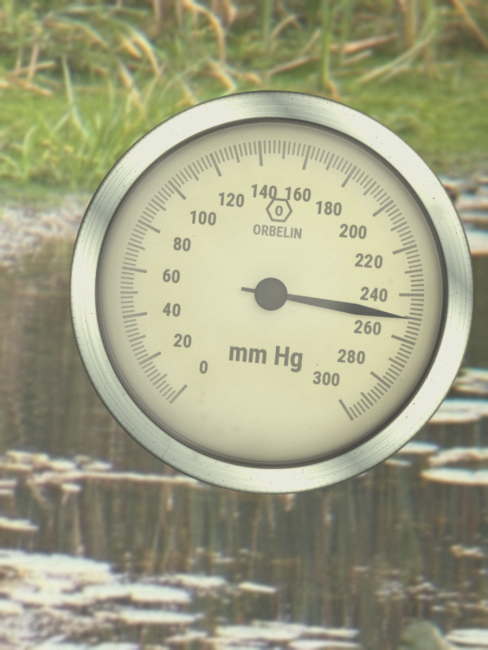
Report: 250,mmHg
